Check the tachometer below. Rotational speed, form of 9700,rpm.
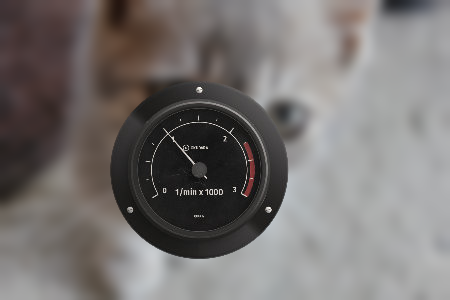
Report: 1000,rpm
